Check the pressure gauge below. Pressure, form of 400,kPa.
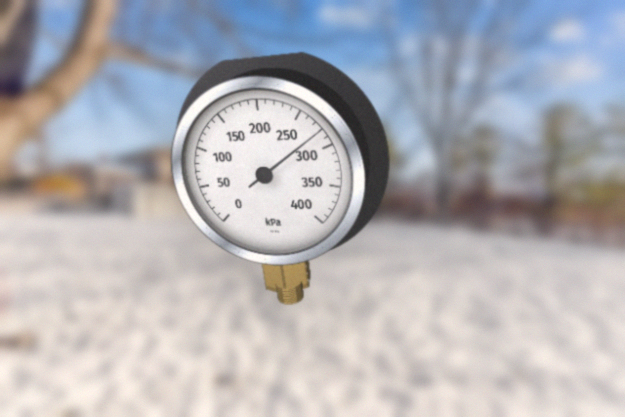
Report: 280,kPa
